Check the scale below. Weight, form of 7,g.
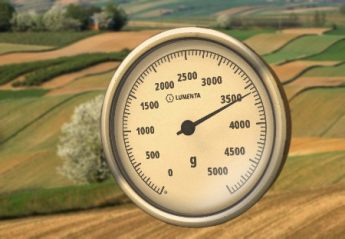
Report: 3600,g
